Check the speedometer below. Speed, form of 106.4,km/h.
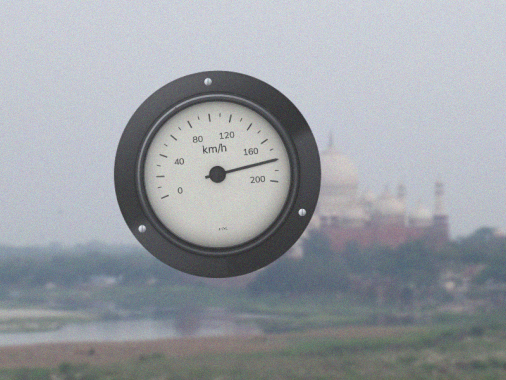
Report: 180,km/h
